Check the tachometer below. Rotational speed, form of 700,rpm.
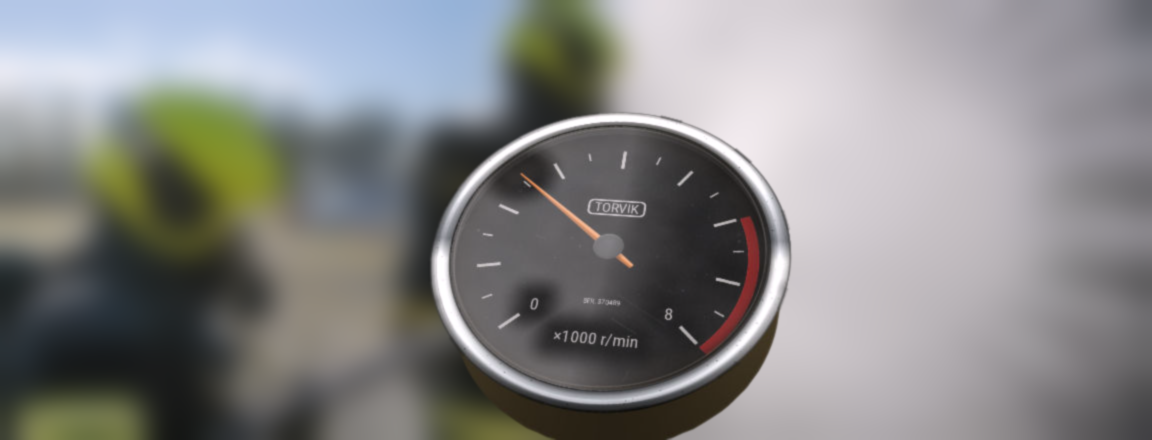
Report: 2500,rpm
